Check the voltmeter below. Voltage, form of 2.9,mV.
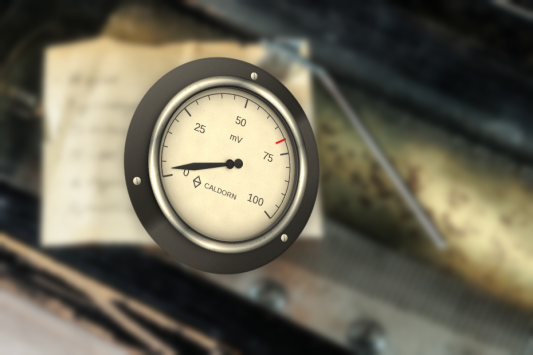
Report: 2.5,mV
